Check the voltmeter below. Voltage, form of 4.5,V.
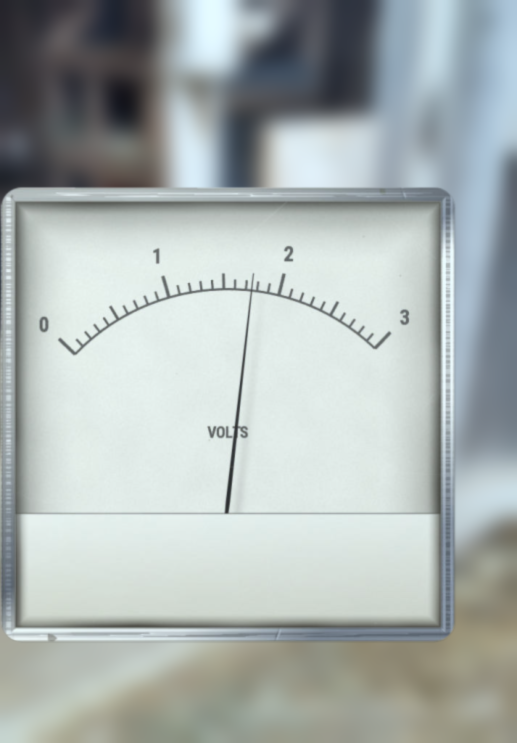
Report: 1.75,V
